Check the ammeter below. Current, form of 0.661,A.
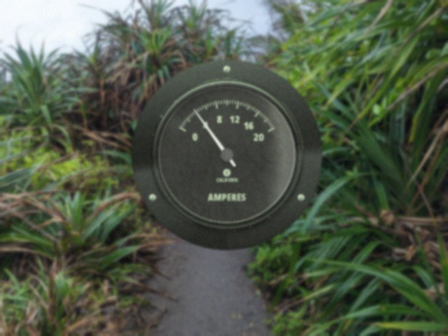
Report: 4,A
